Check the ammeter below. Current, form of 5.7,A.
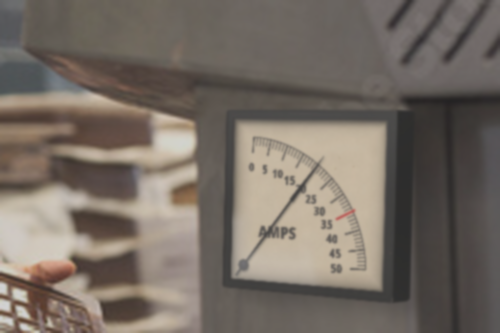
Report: 20,A
